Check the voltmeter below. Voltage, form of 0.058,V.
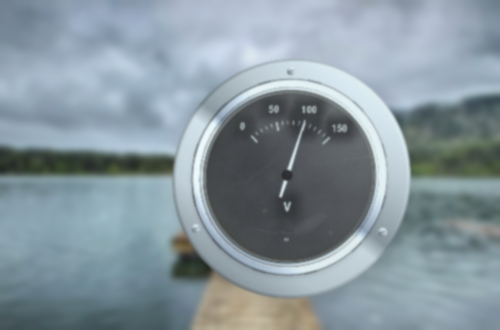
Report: 100,V
